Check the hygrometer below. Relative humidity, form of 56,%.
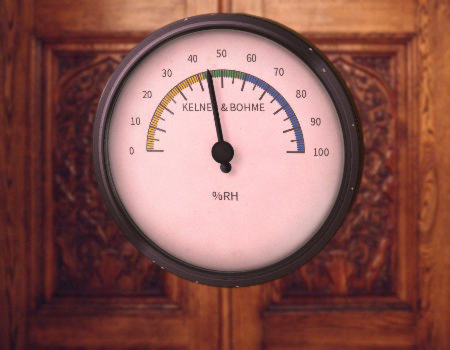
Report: 45,%
